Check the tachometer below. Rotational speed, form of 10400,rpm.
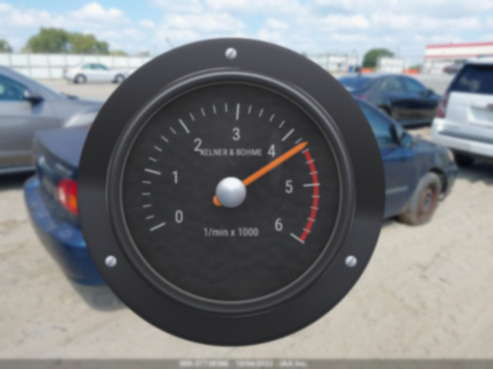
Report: 4300,rpm
